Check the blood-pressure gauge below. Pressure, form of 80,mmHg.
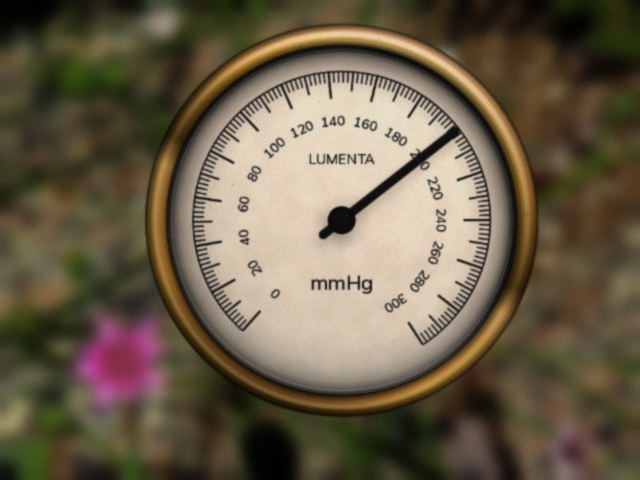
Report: 200,mmHg
